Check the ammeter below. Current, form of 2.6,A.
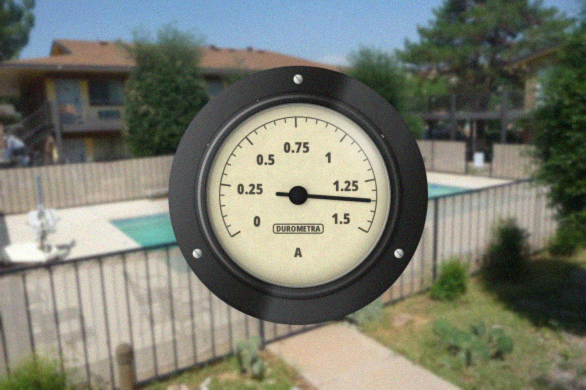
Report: 1.35,A
